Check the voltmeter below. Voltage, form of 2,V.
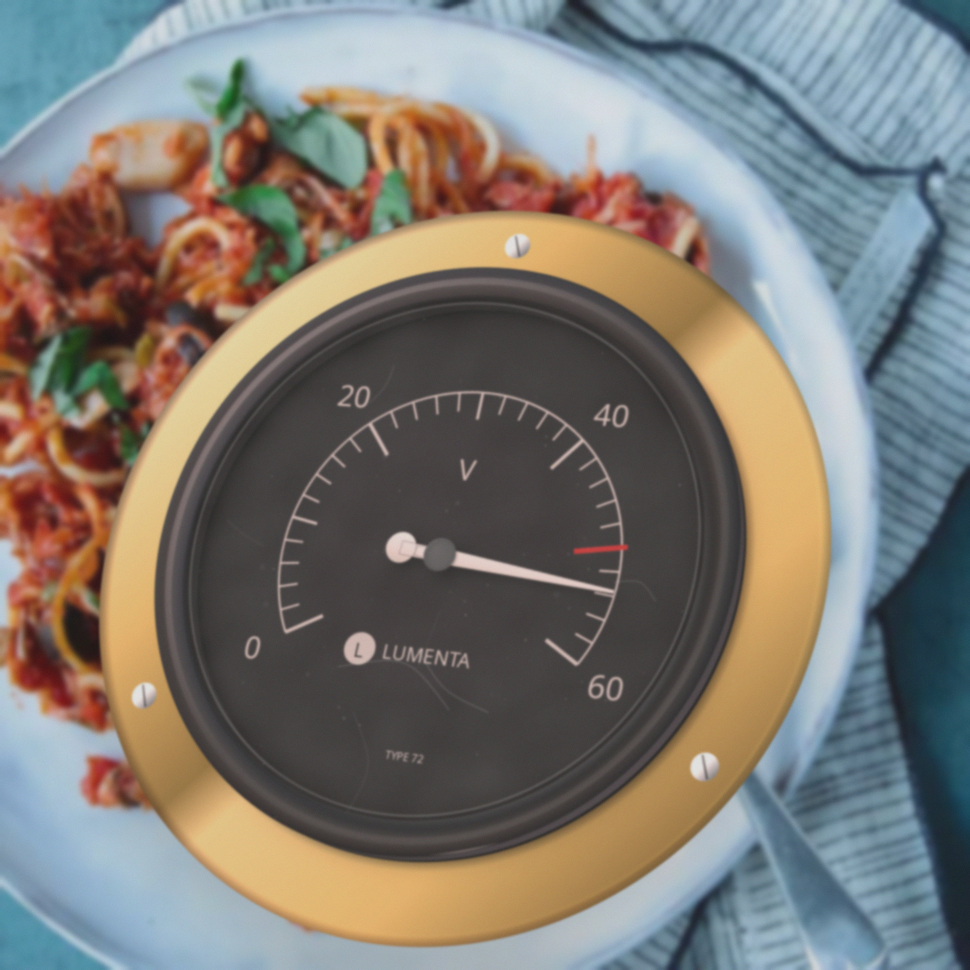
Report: 54,V
